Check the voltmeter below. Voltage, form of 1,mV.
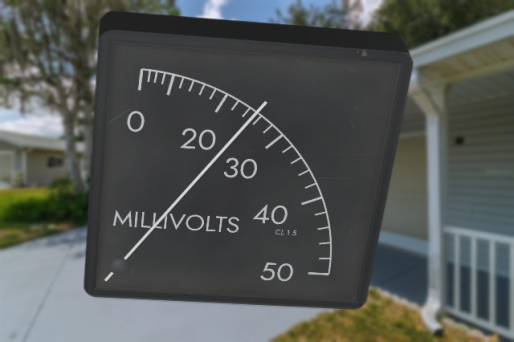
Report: 25,mV
